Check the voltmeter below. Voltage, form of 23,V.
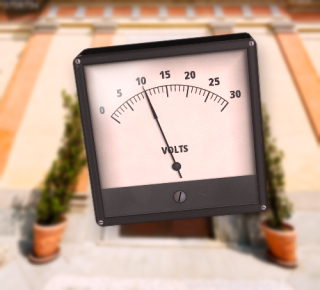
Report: 10,V
